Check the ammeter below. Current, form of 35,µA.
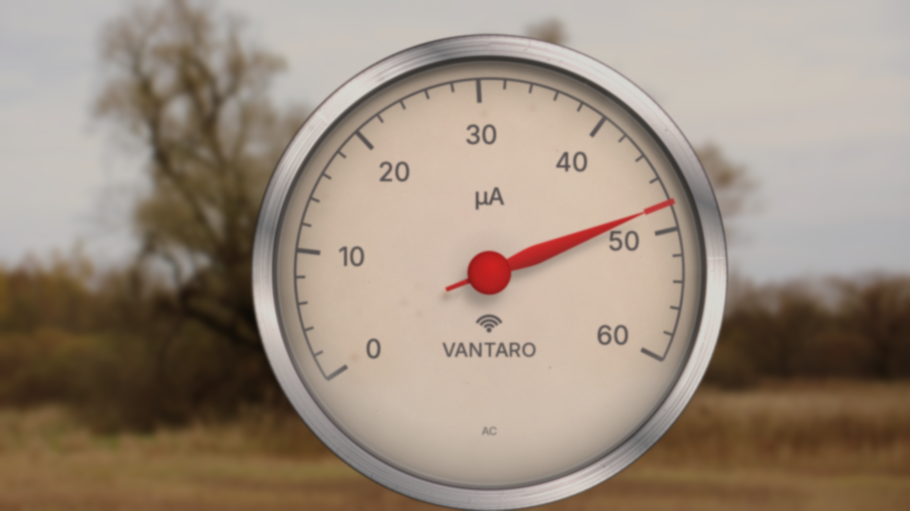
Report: 48,µA
